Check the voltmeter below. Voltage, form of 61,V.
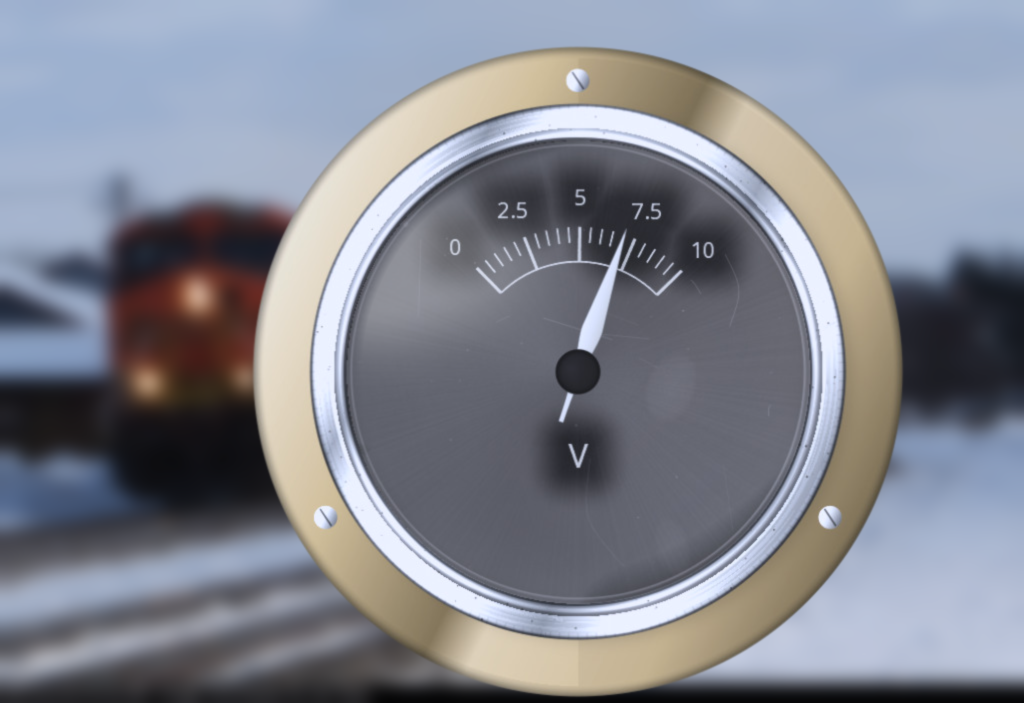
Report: 7,V
